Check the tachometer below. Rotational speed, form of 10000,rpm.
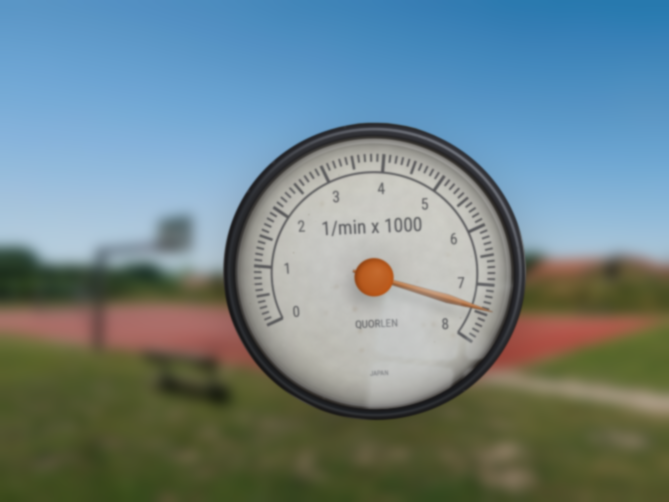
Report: 7400,rpm
